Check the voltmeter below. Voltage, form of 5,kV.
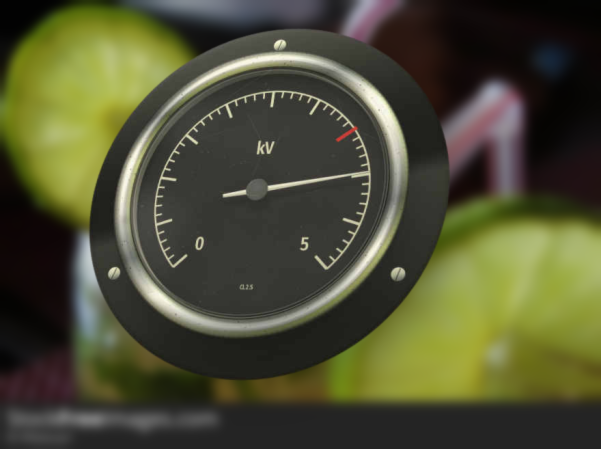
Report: 4,kV
